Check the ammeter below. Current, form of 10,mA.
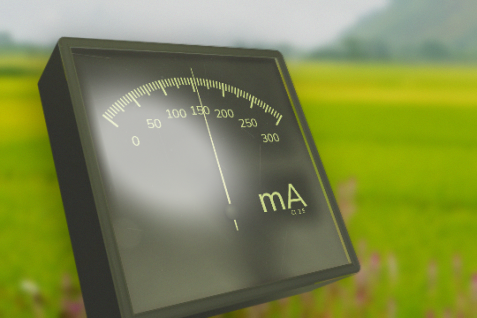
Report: 150,mA
